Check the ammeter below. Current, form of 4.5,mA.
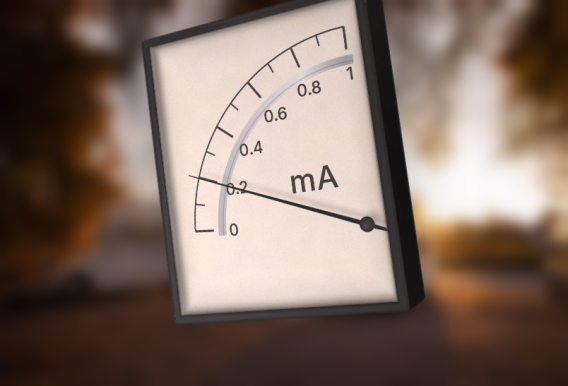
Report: 0.2,mA
